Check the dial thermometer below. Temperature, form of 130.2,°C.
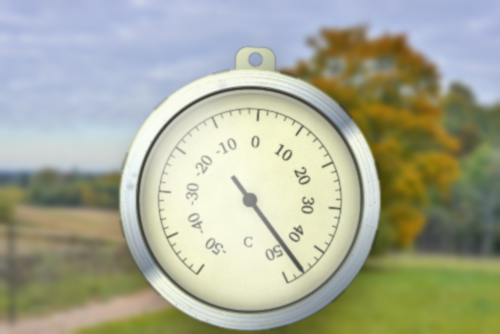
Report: 46,°C
